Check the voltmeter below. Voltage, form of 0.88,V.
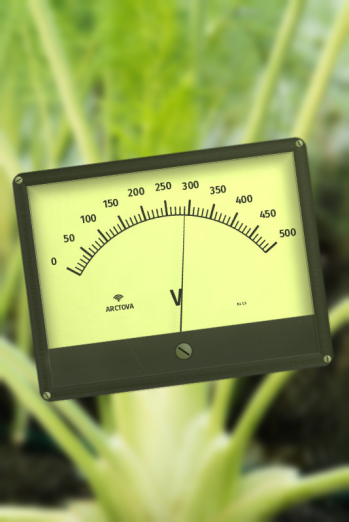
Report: 290,V
